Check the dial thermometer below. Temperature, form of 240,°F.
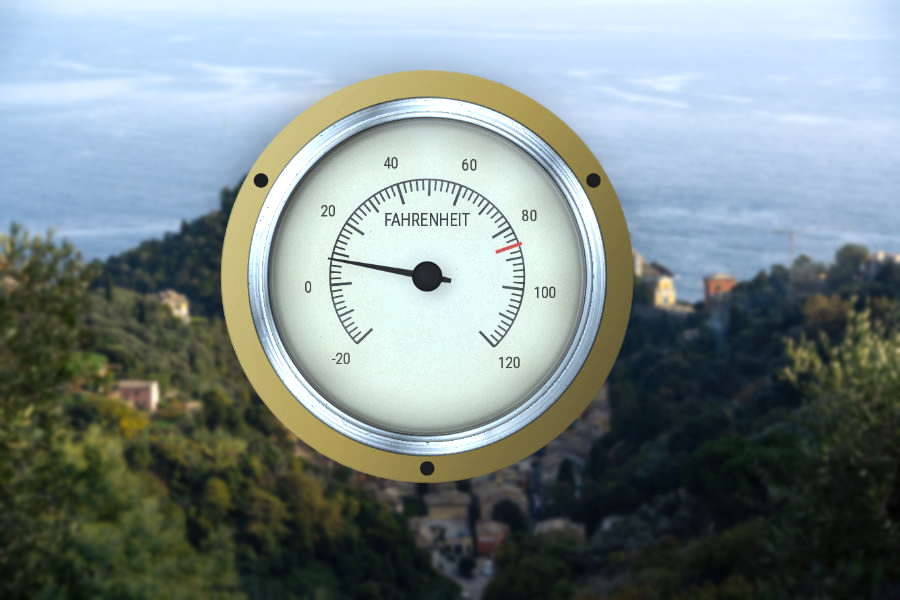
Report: 8,°F
